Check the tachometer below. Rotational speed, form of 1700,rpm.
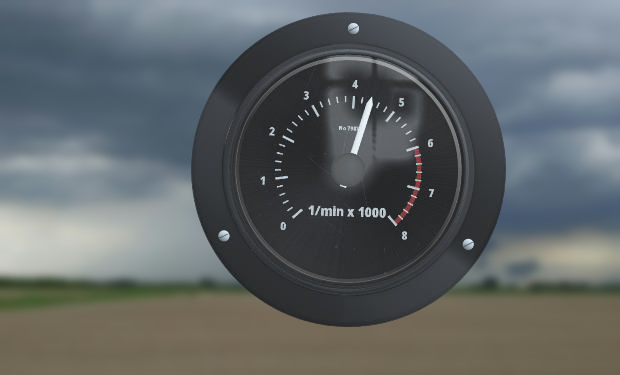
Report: 4400,rpm
